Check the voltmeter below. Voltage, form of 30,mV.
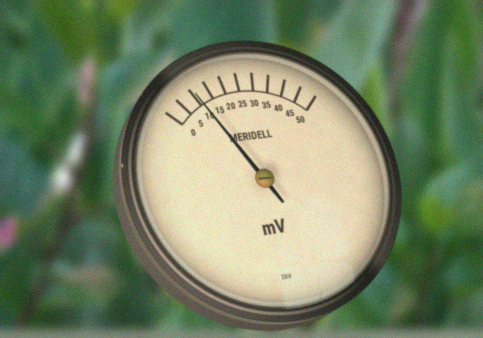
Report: 10,mV
